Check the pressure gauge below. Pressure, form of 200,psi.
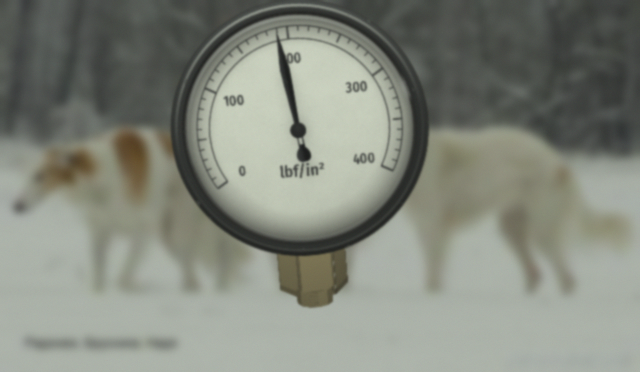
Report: 190,psi
